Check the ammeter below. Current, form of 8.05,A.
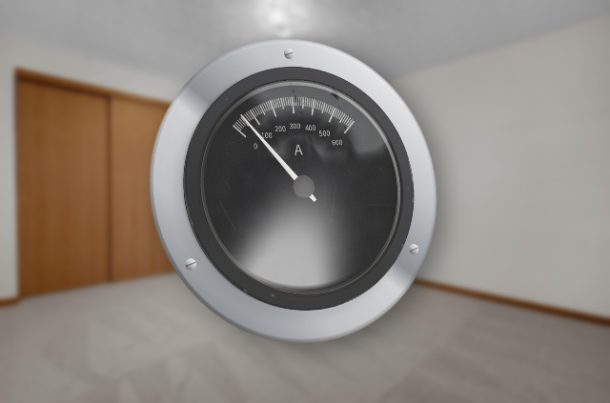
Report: 50,A
